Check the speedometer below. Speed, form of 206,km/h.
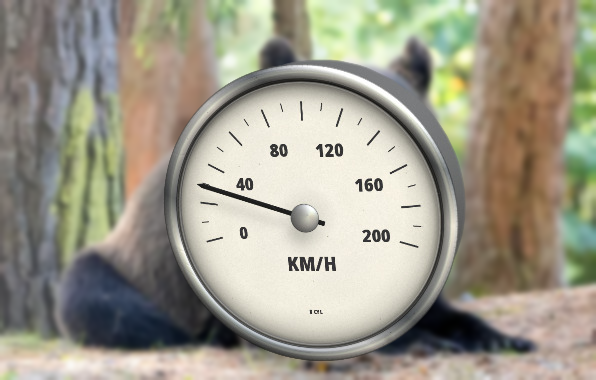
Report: 30,km/h
